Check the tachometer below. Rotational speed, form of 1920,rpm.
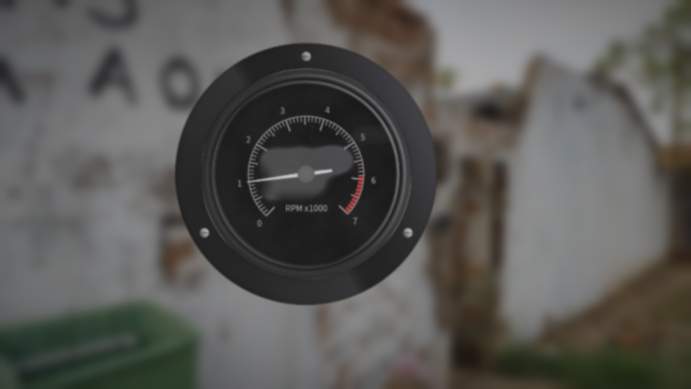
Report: 1000,rpm
